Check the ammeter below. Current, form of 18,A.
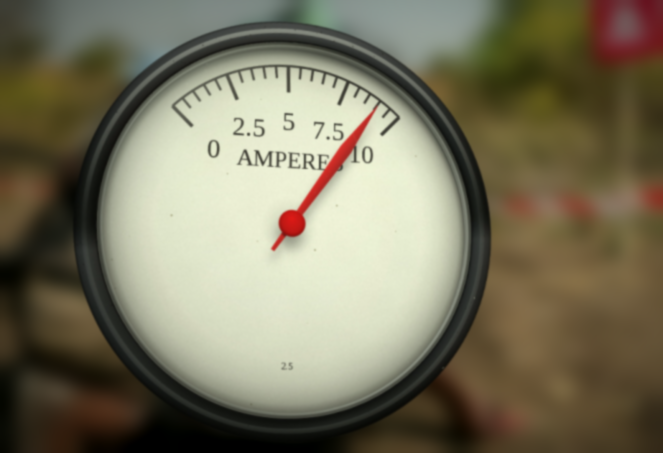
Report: 9,A
